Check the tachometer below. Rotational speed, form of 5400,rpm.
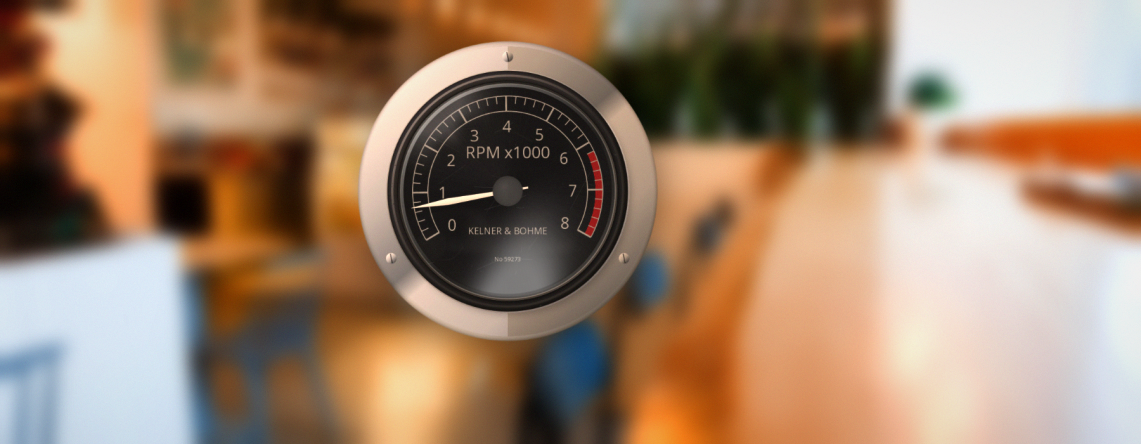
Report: 700,rpm
